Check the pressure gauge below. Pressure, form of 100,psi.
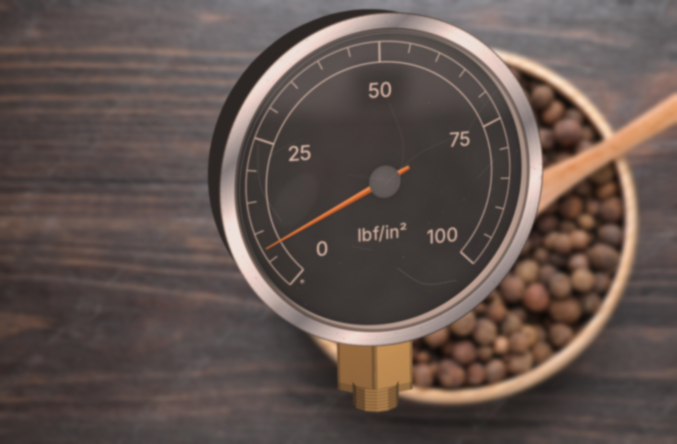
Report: 7.5,psi
